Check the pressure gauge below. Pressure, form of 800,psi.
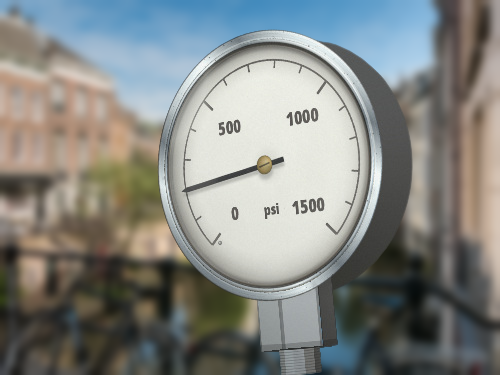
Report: 200,psi
